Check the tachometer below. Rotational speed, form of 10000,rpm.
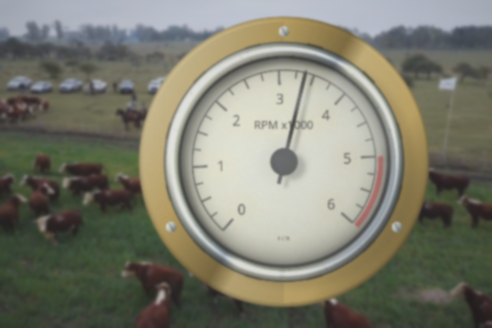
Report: 3375,rpm
